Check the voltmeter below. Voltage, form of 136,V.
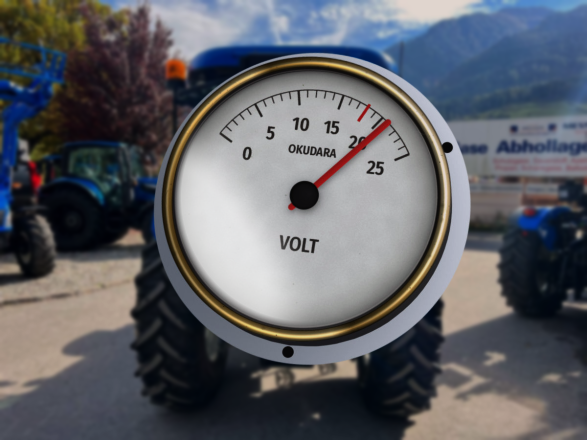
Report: 21,V
